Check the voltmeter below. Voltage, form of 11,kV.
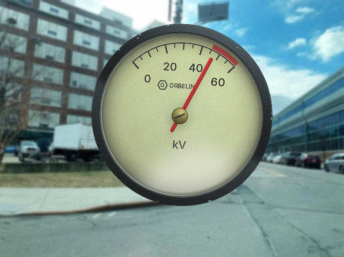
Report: 47.5,kV
